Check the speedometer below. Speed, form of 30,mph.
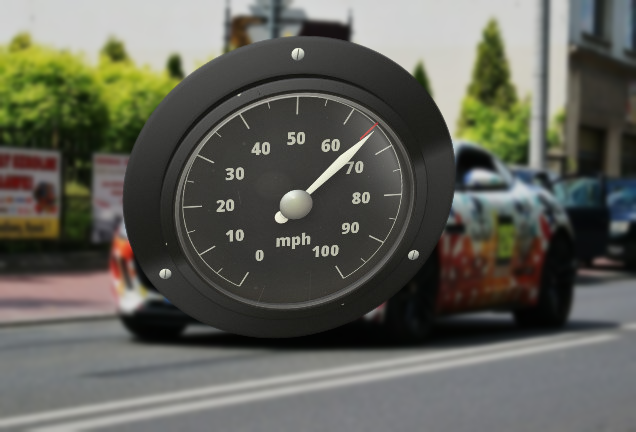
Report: 65,mph
